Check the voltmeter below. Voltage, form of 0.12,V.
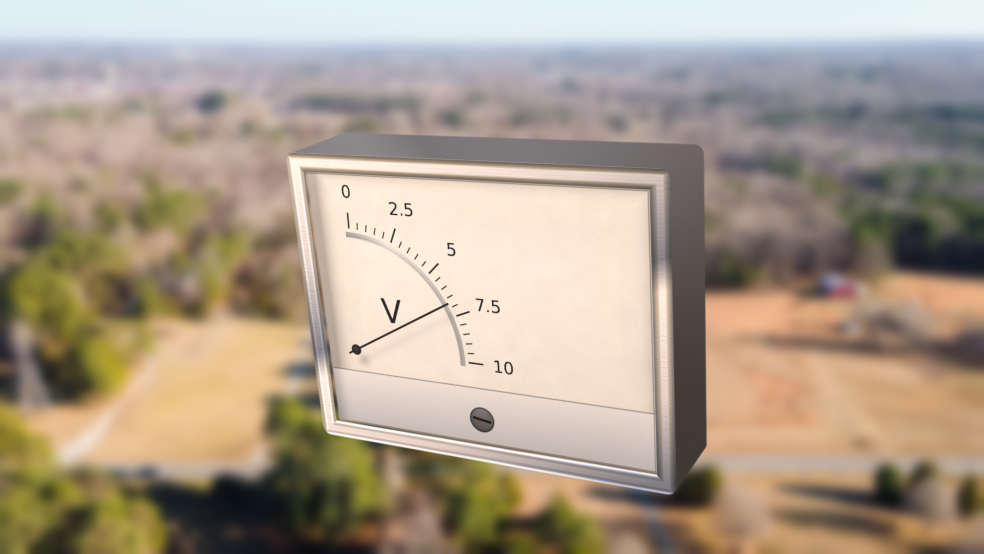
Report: 6.75,V
